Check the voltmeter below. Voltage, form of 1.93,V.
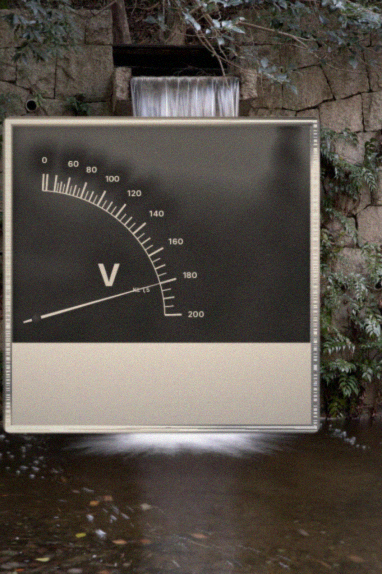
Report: 180,V
